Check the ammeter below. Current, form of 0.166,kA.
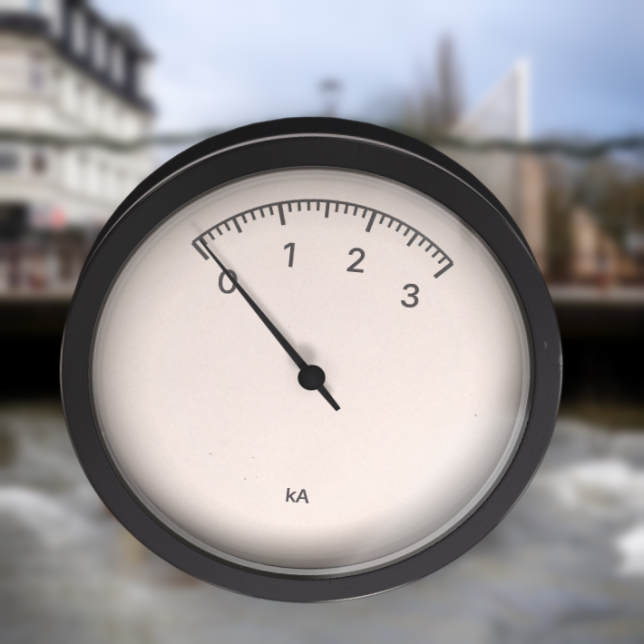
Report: 0.1,kA
